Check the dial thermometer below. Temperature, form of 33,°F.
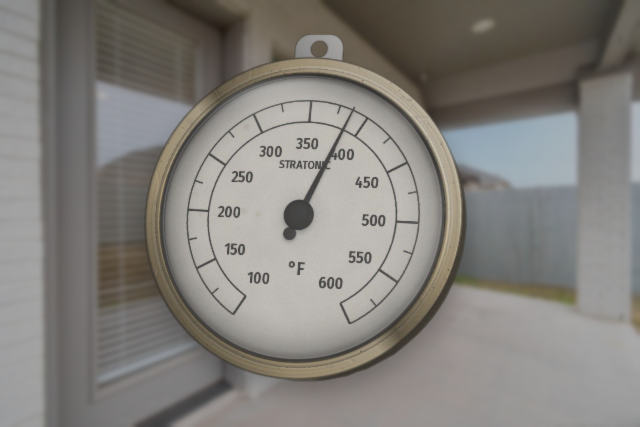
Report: 387.5,°F
